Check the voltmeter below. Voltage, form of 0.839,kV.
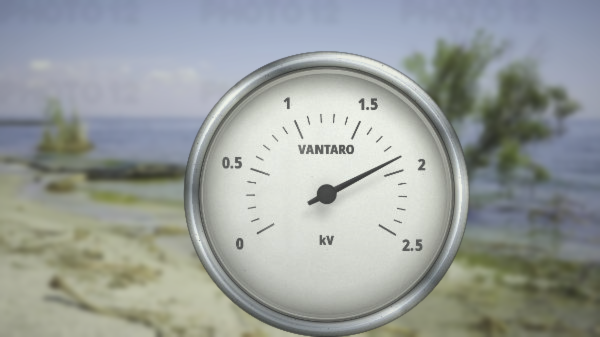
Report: 1.9,kV
